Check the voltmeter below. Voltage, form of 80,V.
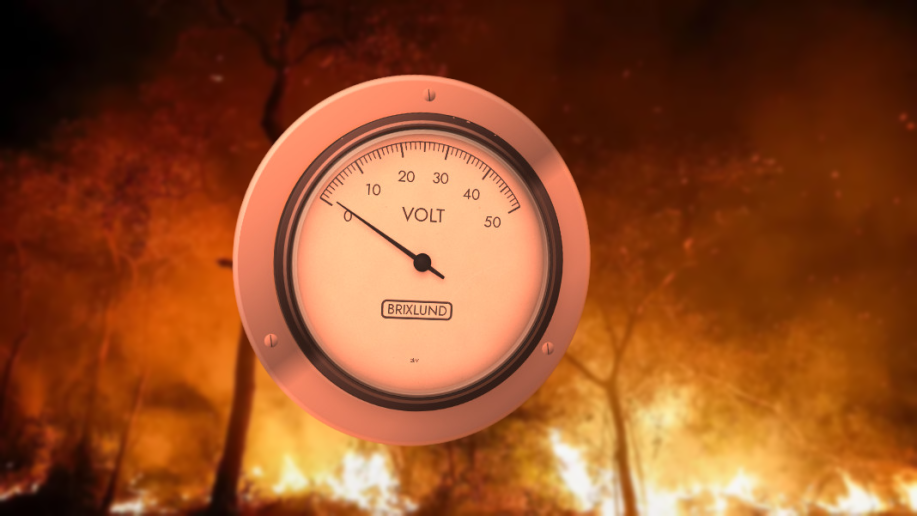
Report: 1,V
